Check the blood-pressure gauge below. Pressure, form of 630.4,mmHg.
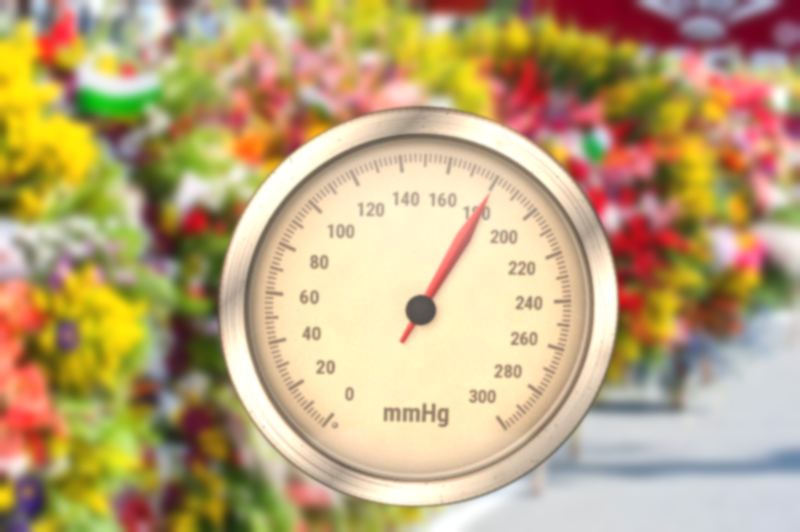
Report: 180,mmHg
